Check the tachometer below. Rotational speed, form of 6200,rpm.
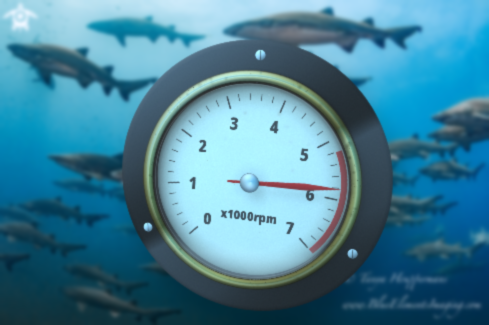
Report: 5800,rpm
